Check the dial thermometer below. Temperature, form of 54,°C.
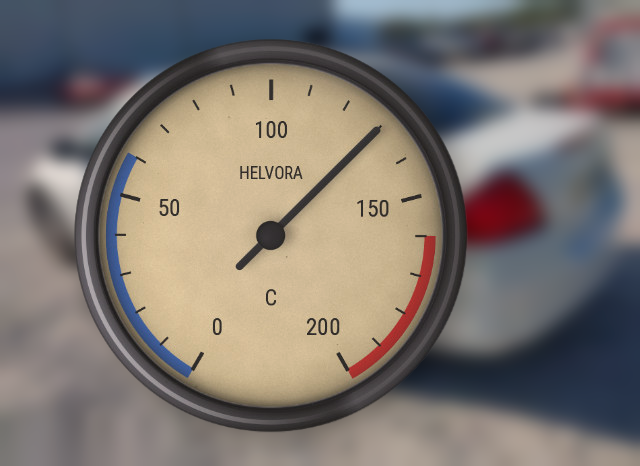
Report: 130,°C
